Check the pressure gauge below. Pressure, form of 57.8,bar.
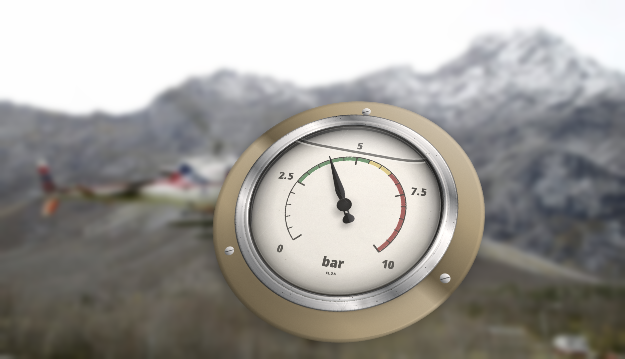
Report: 4,bar
